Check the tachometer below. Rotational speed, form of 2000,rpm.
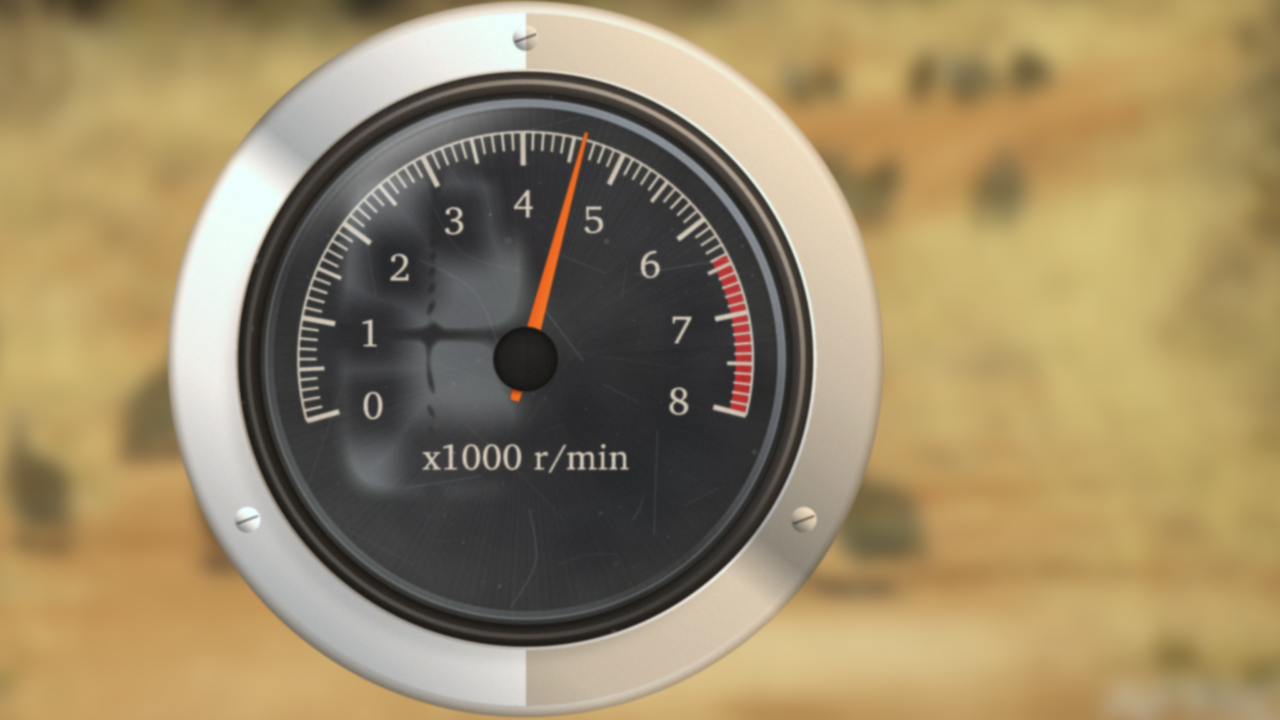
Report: 4600,rpm
